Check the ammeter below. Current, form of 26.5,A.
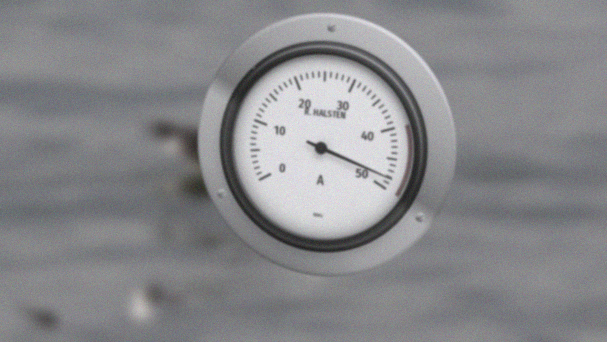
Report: 48,A
